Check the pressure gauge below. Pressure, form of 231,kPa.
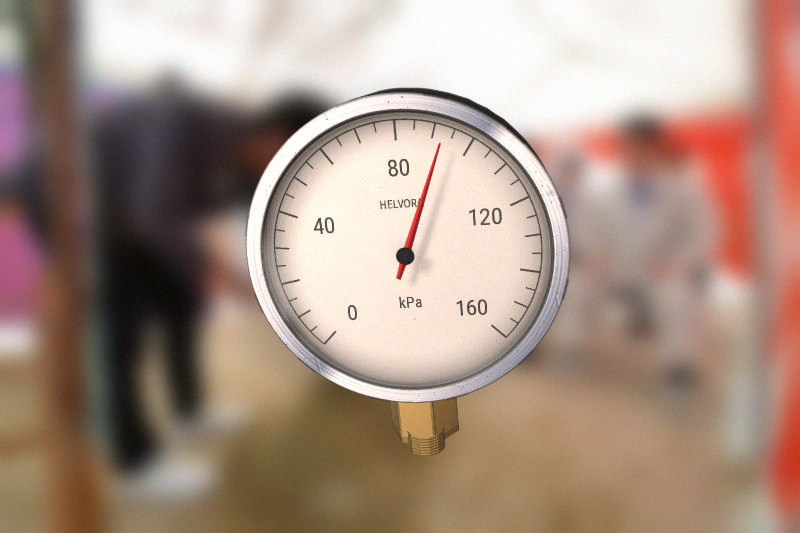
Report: 92.5,kPa
